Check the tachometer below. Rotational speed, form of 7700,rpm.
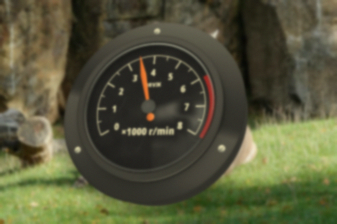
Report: 3500,rpm
